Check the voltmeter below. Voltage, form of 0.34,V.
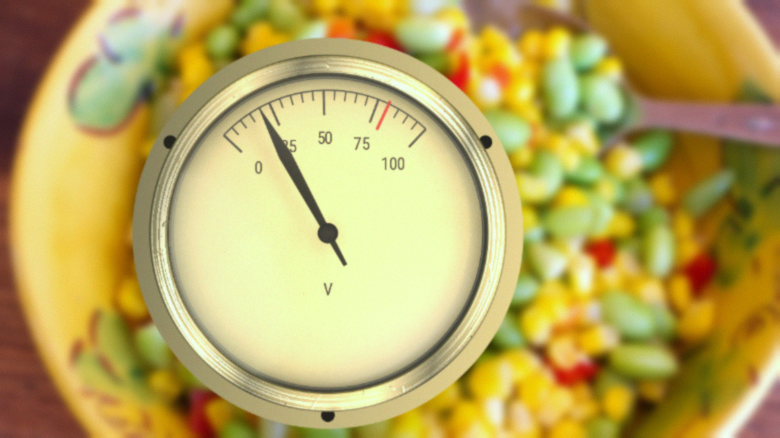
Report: 20,V
